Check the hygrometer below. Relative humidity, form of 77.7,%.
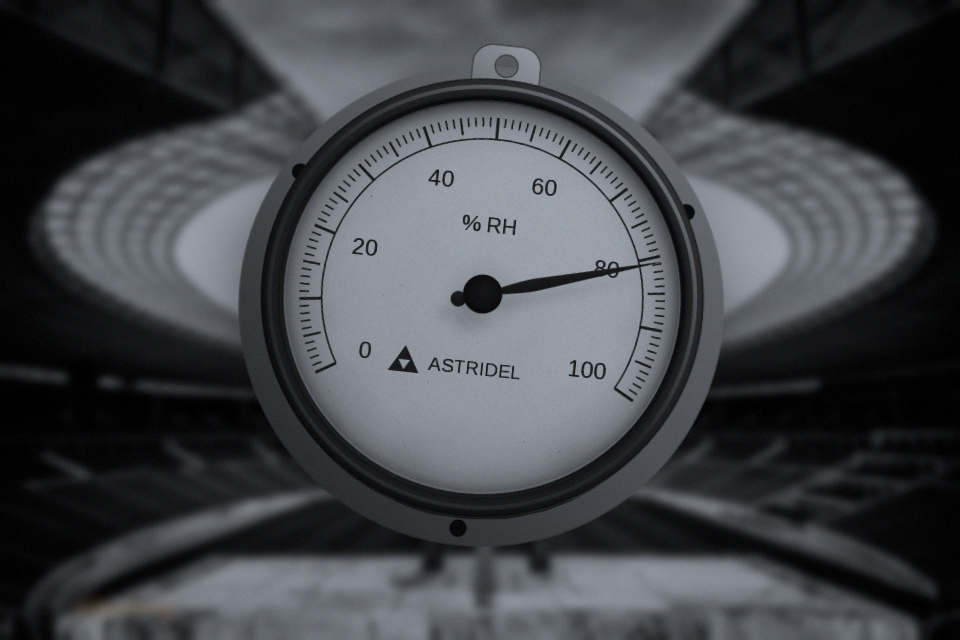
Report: 81,%
